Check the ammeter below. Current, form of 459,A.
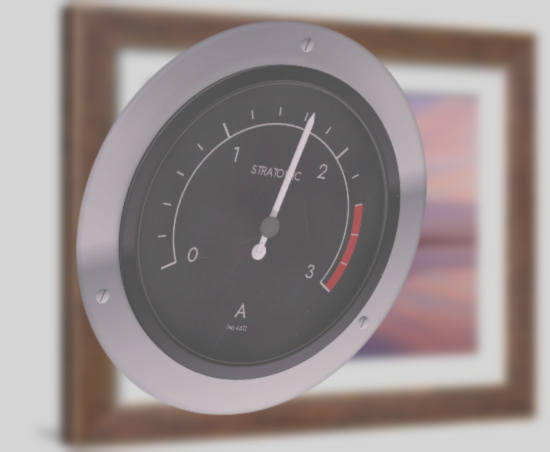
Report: 1.6,A
